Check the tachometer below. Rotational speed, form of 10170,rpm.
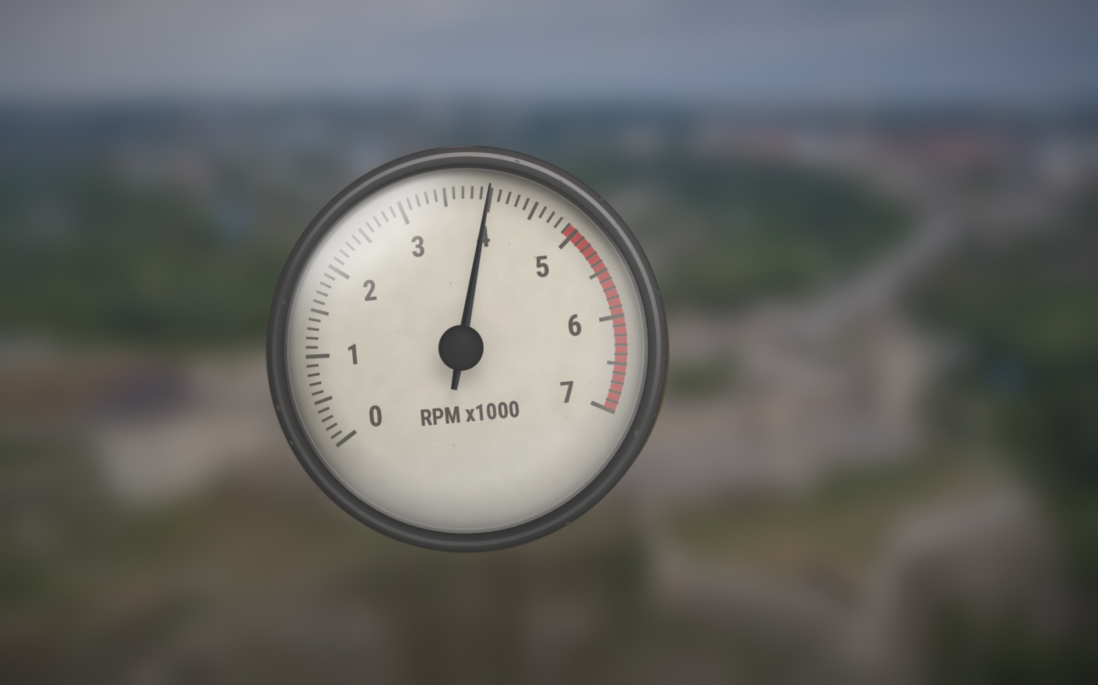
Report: 4000,rpm
